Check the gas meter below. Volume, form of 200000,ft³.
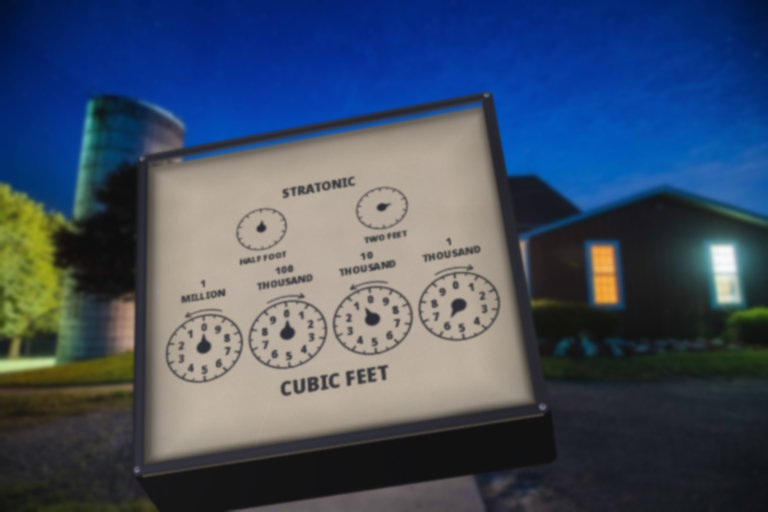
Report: 600,ft³
